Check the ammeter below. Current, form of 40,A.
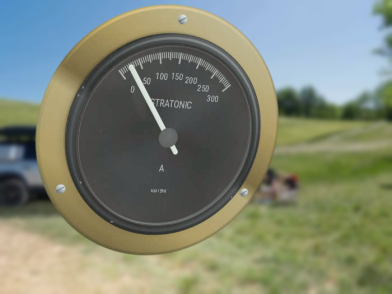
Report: 25,A
